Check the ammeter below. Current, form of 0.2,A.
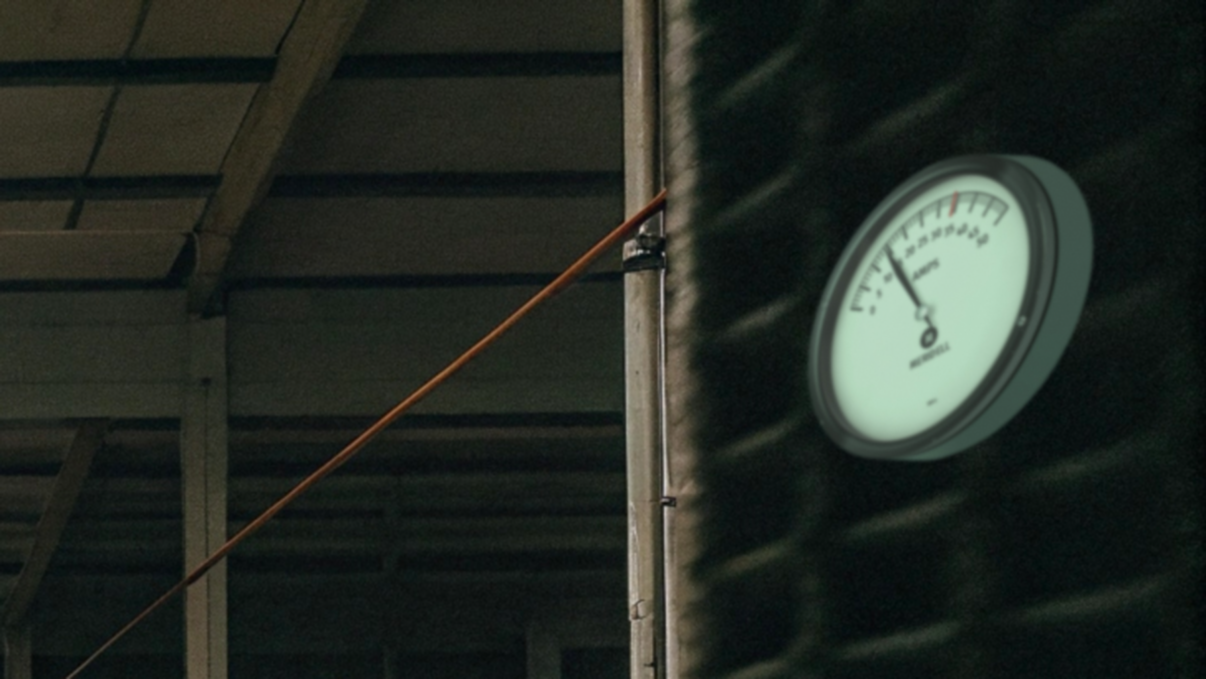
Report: 15,A
